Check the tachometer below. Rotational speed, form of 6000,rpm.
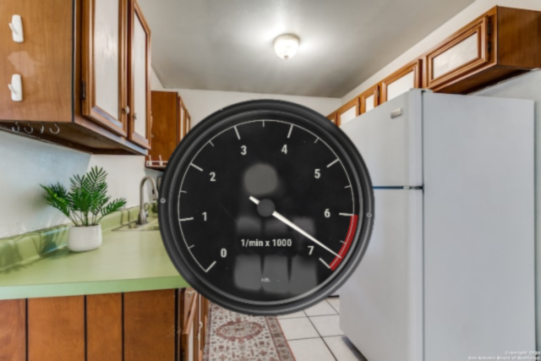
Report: 6750,rpm
